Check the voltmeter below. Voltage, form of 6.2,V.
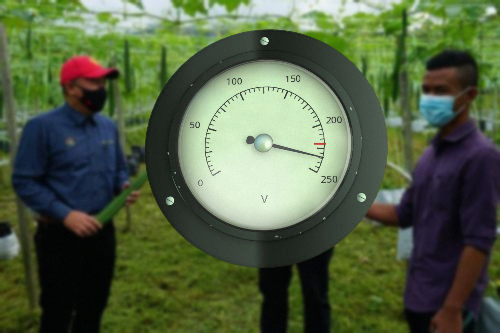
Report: 235,V
